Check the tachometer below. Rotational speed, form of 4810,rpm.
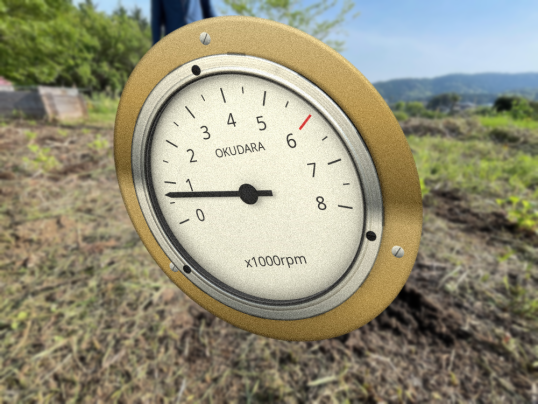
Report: 750,rpm
